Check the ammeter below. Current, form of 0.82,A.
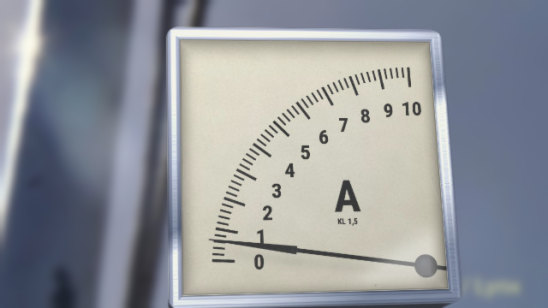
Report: 0.6,A
